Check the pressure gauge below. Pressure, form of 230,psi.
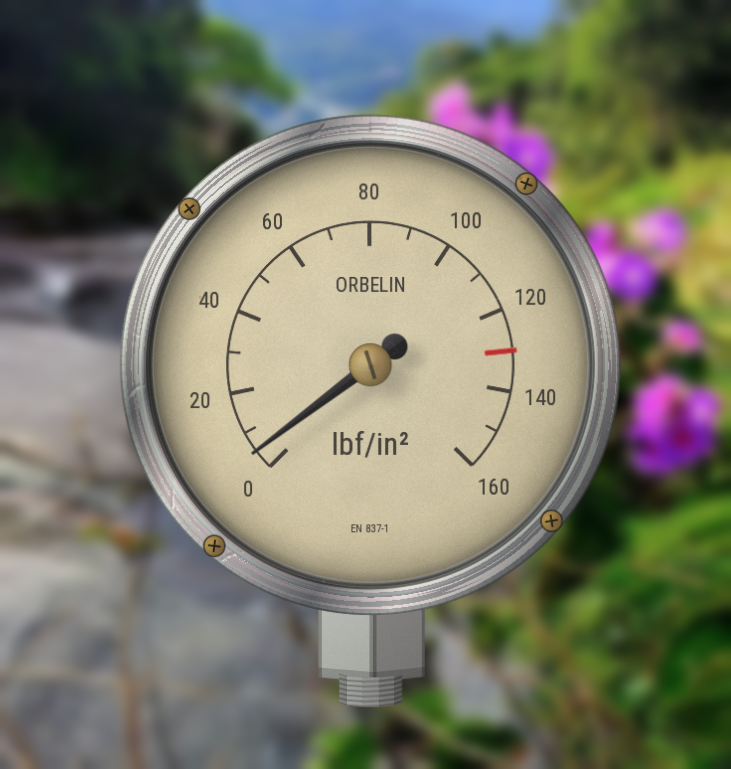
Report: 5,psi
